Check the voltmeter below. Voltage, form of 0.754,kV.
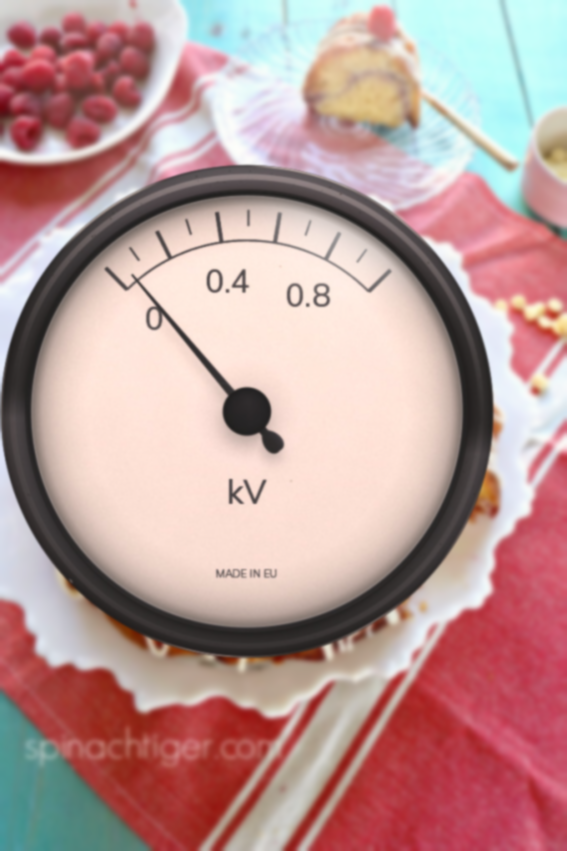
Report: 0.05,kV
